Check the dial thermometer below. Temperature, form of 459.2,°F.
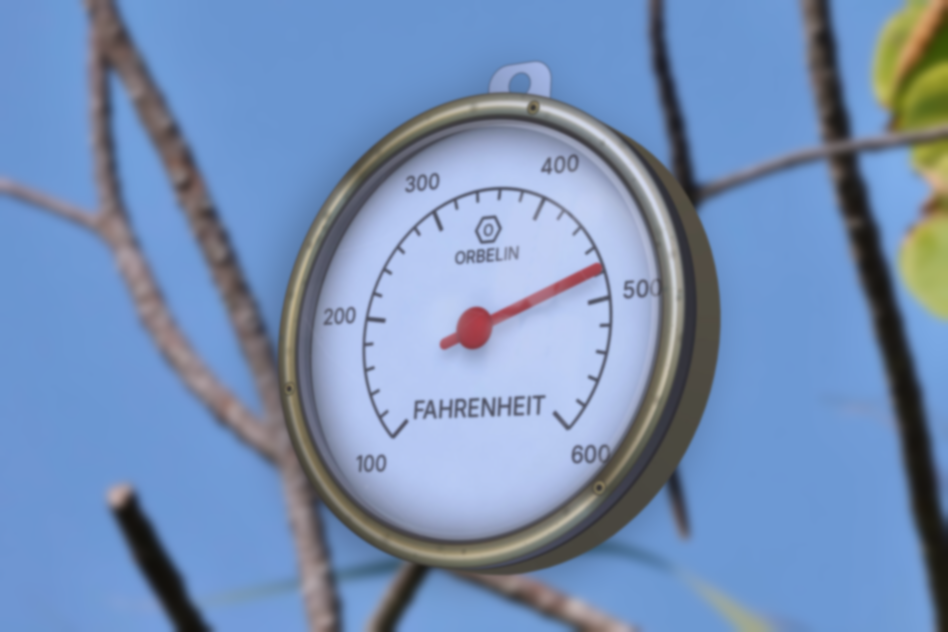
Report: 480,°F
